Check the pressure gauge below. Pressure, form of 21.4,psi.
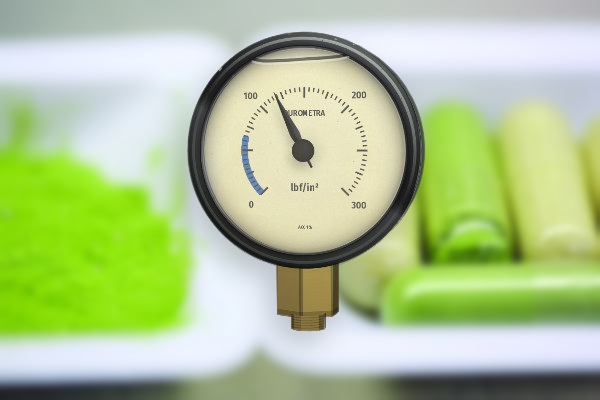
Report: 120,psi
